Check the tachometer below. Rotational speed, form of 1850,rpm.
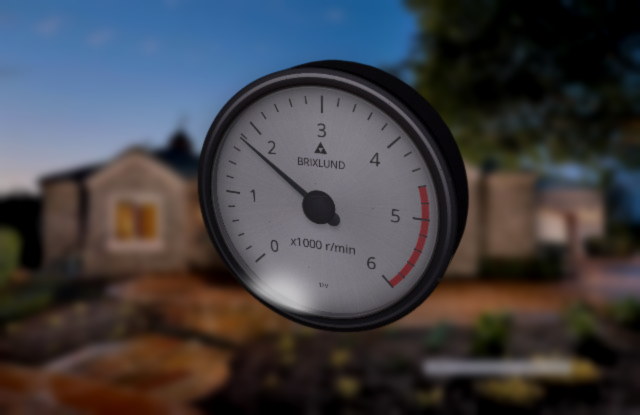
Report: 1800,rpm
